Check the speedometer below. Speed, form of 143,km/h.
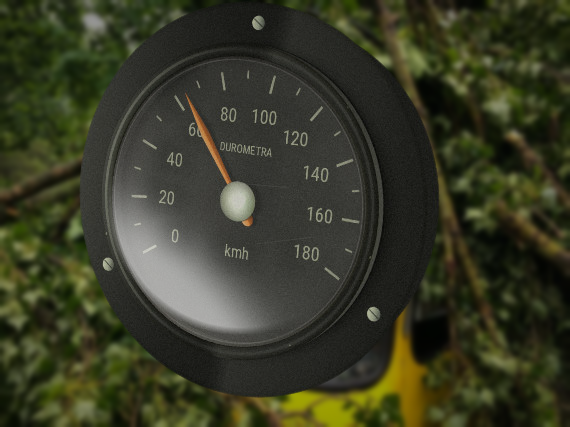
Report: 65,km/h
